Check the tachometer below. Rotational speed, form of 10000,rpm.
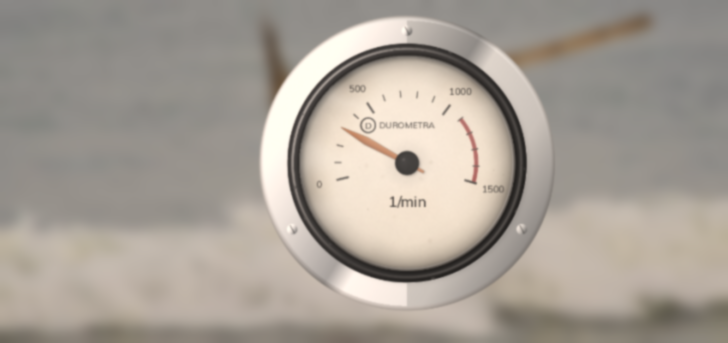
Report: 300,rpm
